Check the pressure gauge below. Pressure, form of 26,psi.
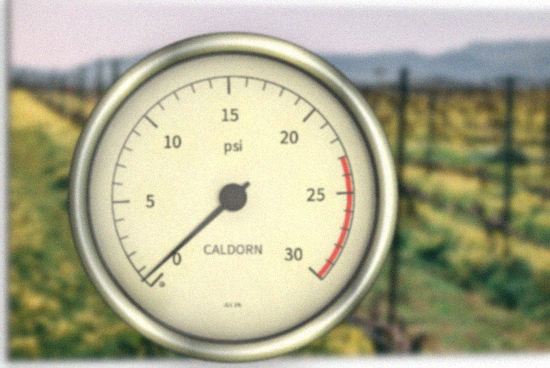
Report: 0.5,psi
